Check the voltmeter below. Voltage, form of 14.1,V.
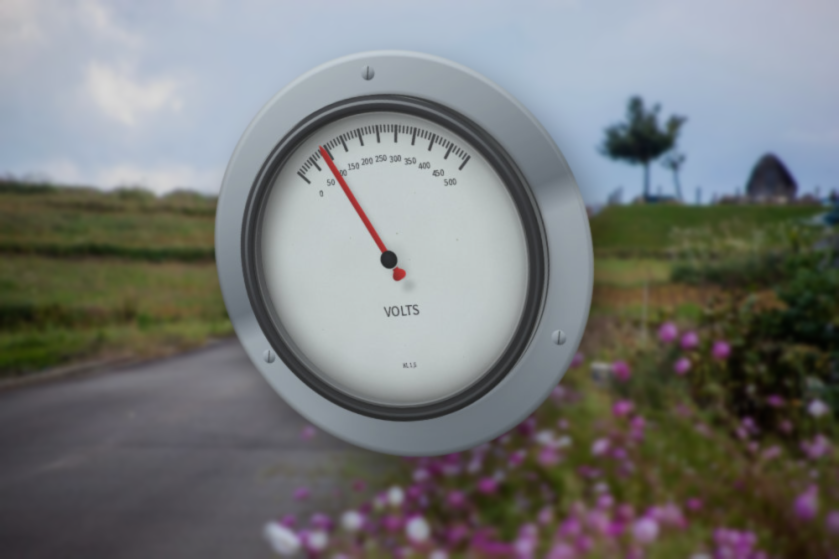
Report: 100,V
